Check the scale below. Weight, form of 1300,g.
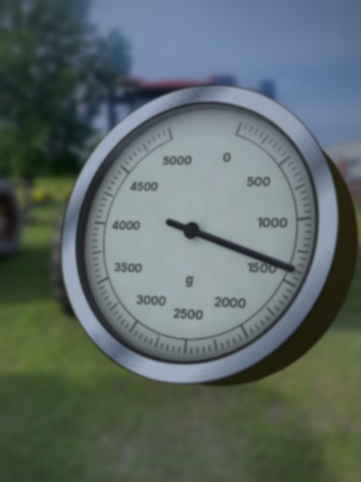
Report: 1400,g
